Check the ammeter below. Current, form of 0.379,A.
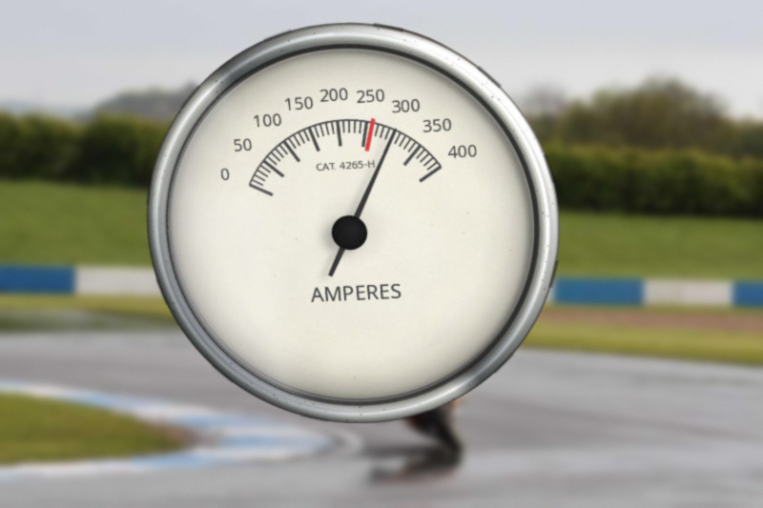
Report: 300,A
